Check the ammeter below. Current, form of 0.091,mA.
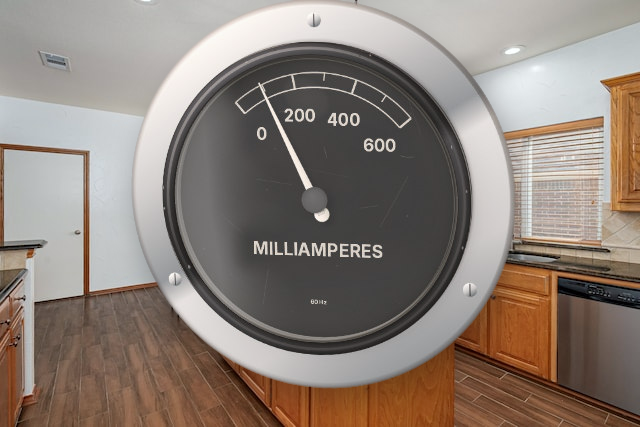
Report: 100,mA
